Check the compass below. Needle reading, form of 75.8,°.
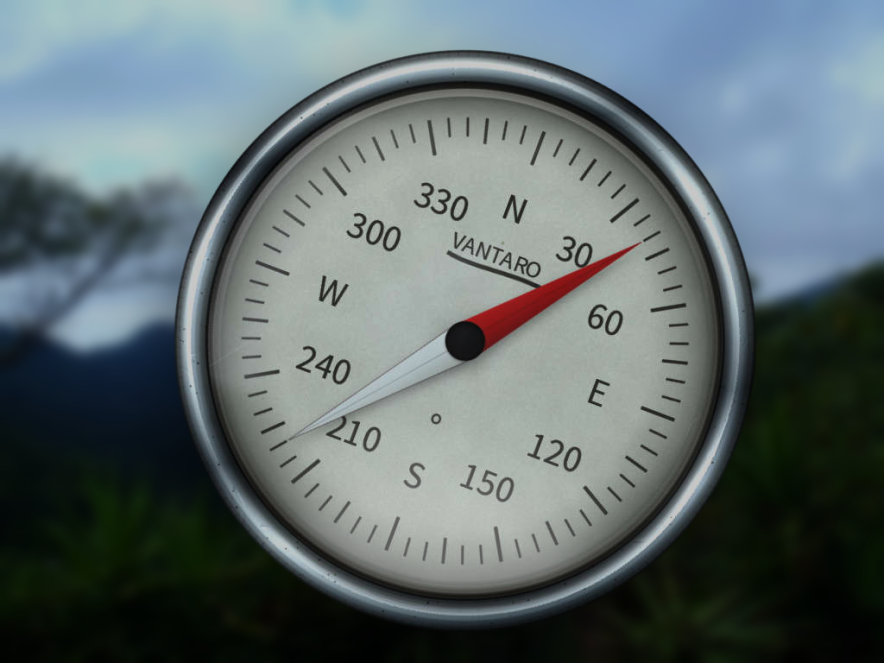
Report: 40,°
